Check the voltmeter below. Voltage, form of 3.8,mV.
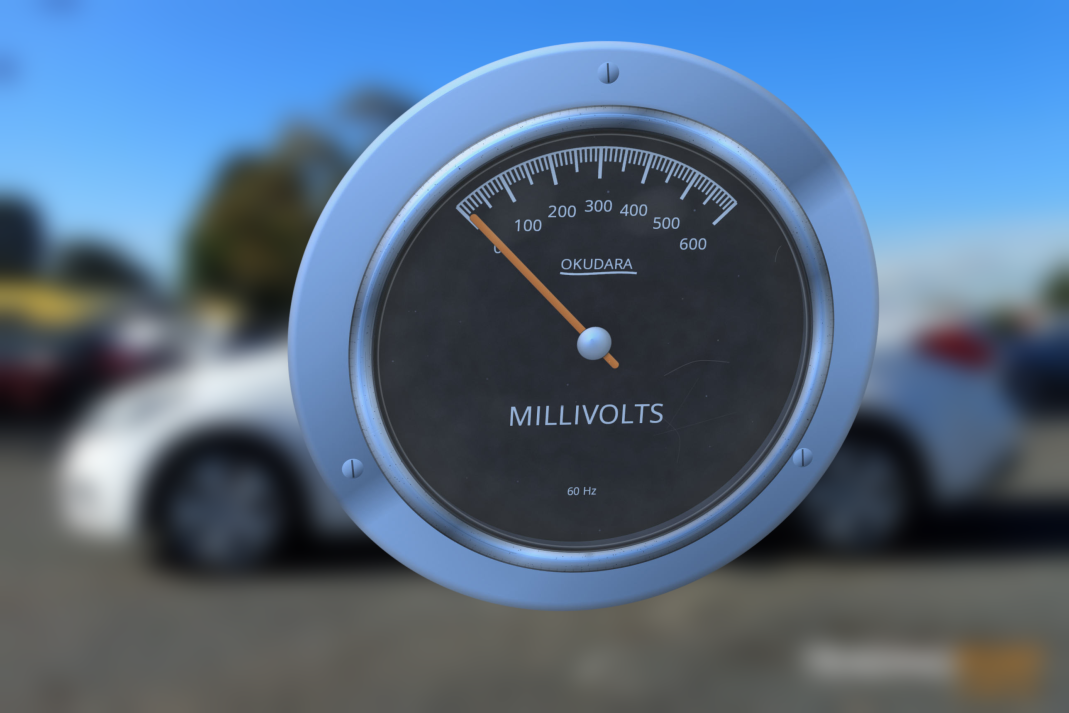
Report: 10,mV
